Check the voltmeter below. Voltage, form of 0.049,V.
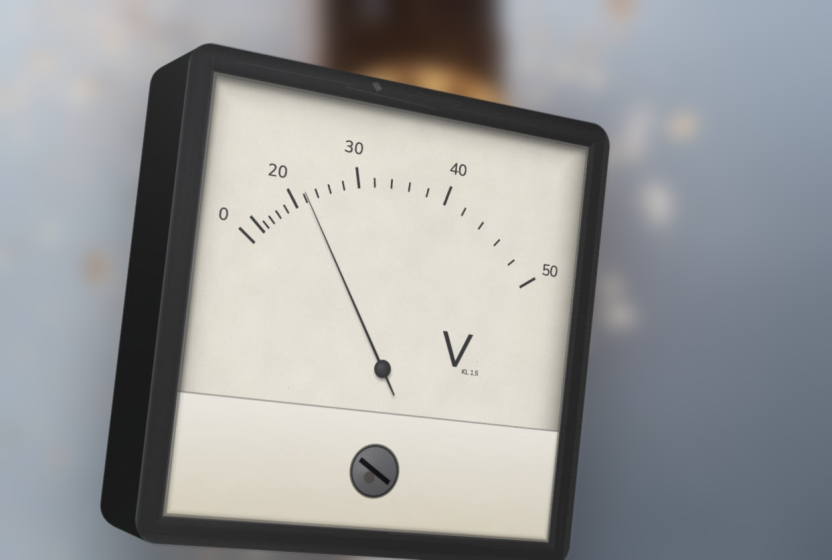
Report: 22,V
